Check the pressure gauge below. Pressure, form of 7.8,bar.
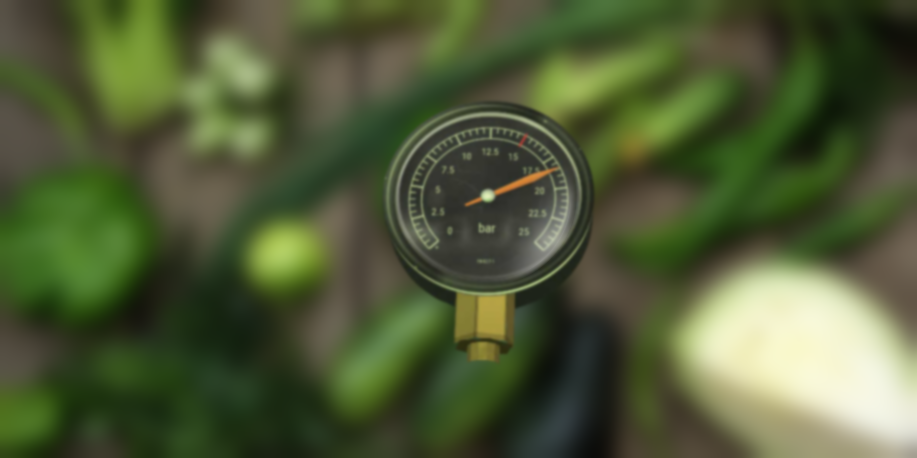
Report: 18.5,bar
